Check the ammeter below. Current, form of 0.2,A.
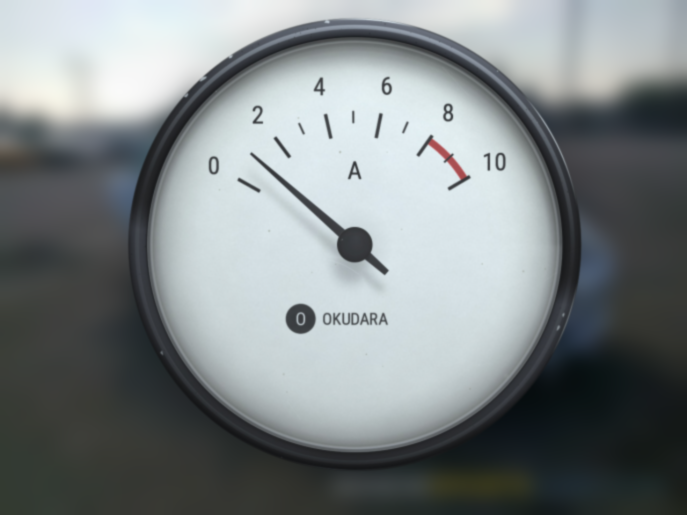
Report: 1,A
